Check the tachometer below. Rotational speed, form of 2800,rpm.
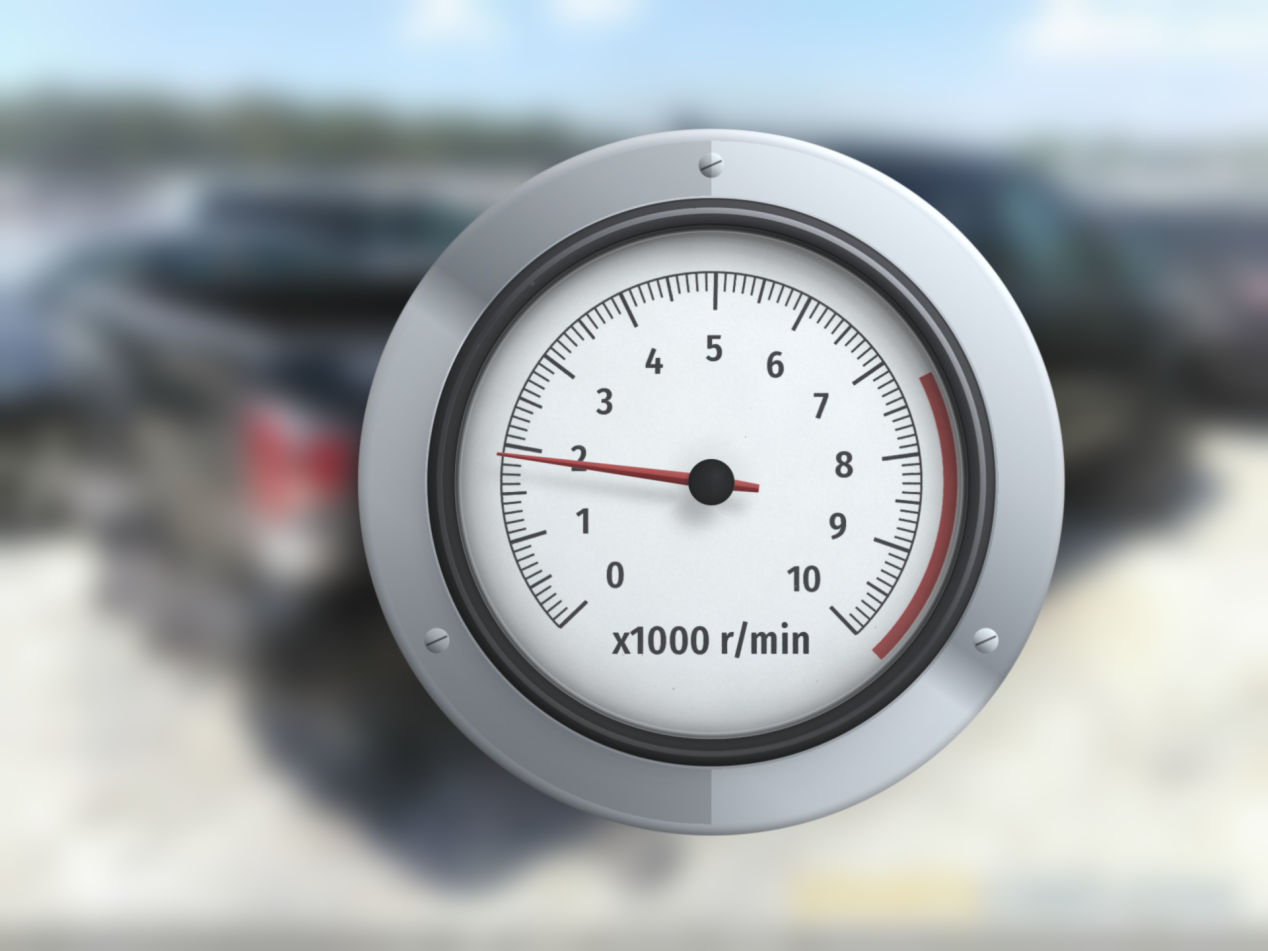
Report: 1900,rpm
